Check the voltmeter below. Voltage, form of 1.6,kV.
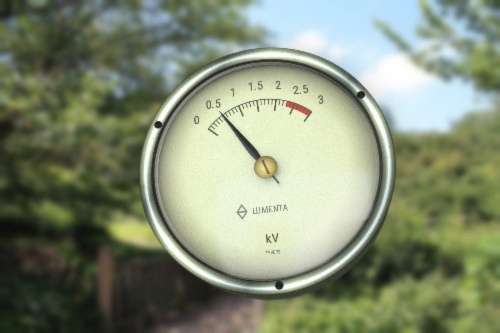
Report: 0.5,kV
